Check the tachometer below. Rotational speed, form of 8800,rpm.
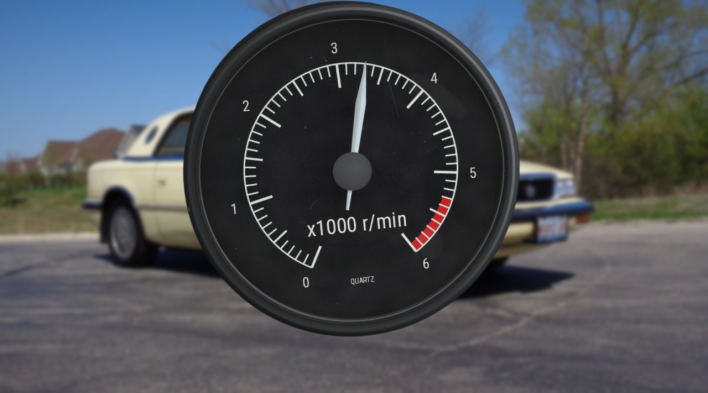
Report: 3300,rpm
